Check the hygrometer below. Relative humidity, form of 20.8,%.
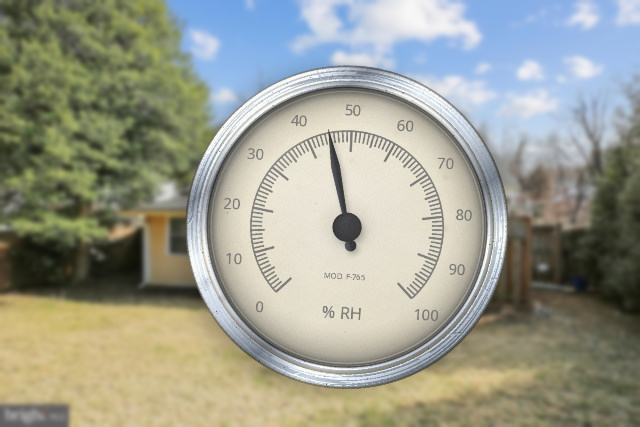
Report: 45,%
